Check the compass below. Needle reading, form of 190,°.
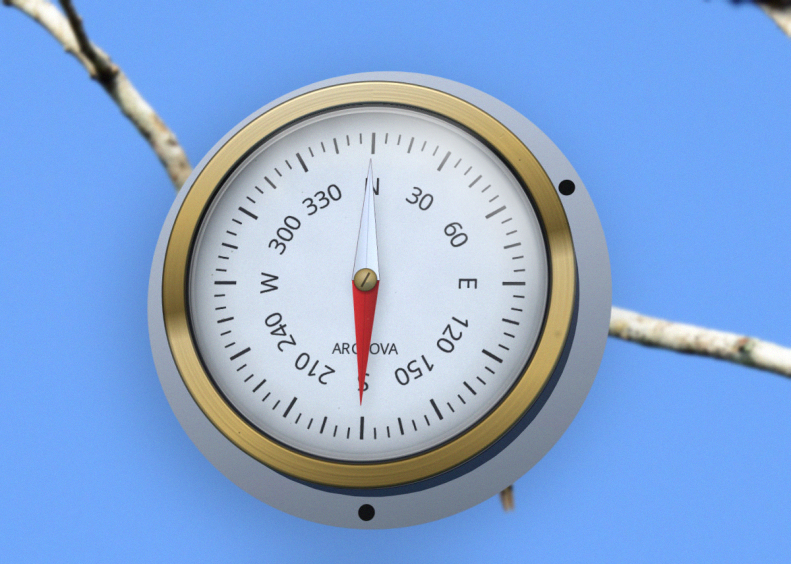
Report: 180,°
